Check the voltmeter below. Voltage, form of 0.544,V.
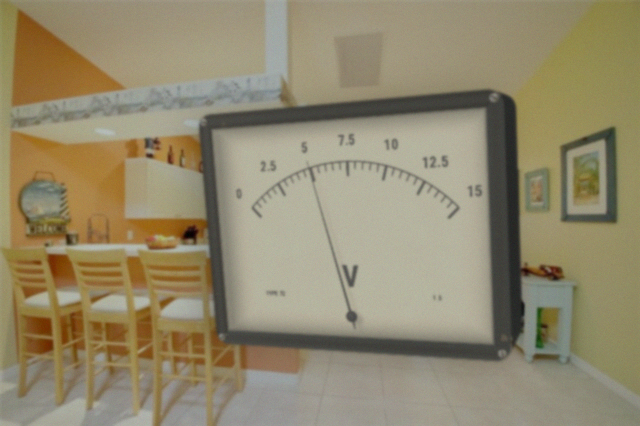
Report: 5,V
